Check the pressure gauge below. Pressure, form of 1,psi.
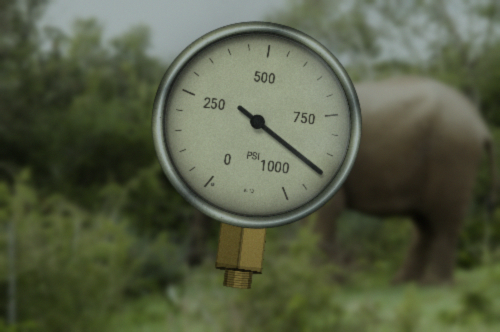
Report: 900,psi
